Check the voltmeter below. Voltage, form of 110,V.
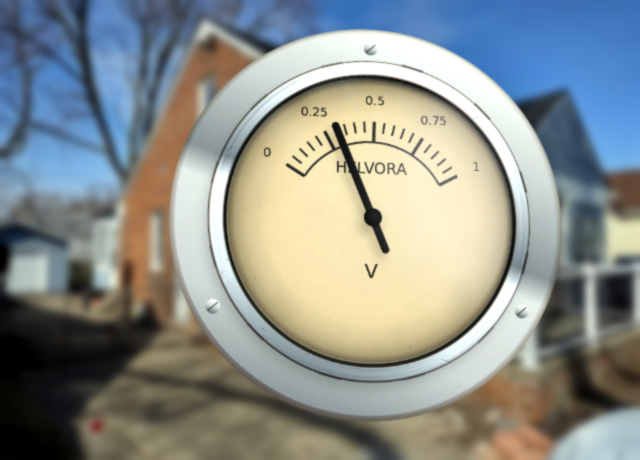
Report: 0.3,V
